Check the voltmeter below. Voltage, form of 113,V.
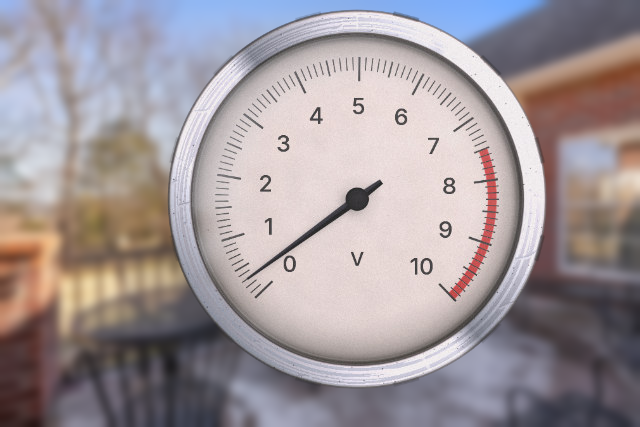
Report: 0.3,V
